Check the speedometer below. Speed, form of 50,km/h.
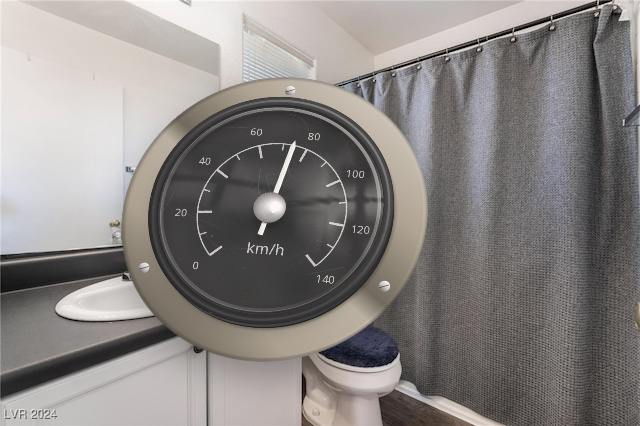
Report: 75,km/h
